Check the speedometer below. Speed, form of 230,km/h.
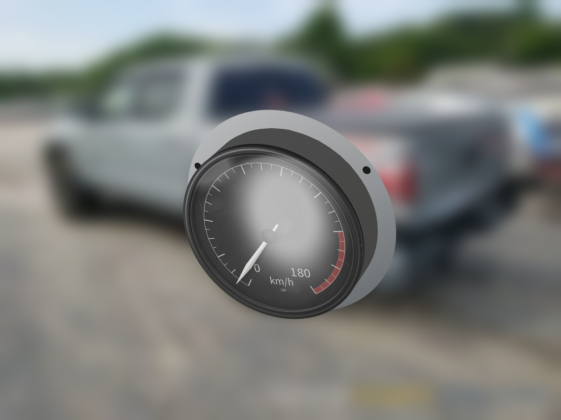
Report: 5,km/h
